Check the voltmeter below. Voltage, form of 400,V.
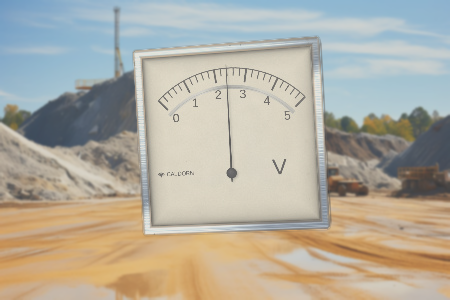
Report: 2.4,V
